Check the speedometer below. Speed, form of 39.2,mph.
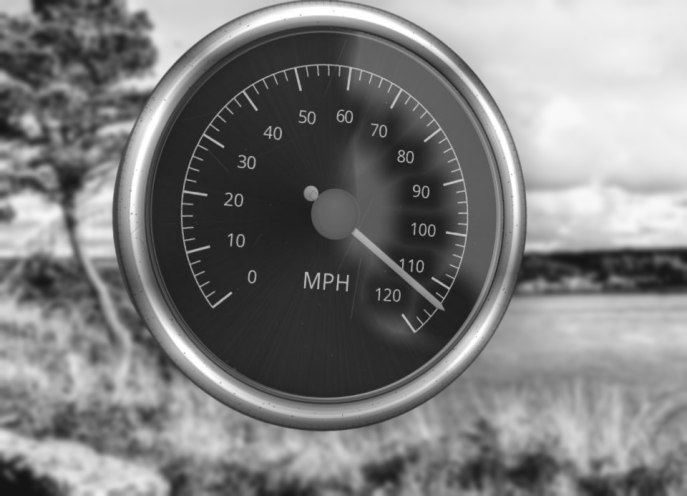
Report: 114,mph
